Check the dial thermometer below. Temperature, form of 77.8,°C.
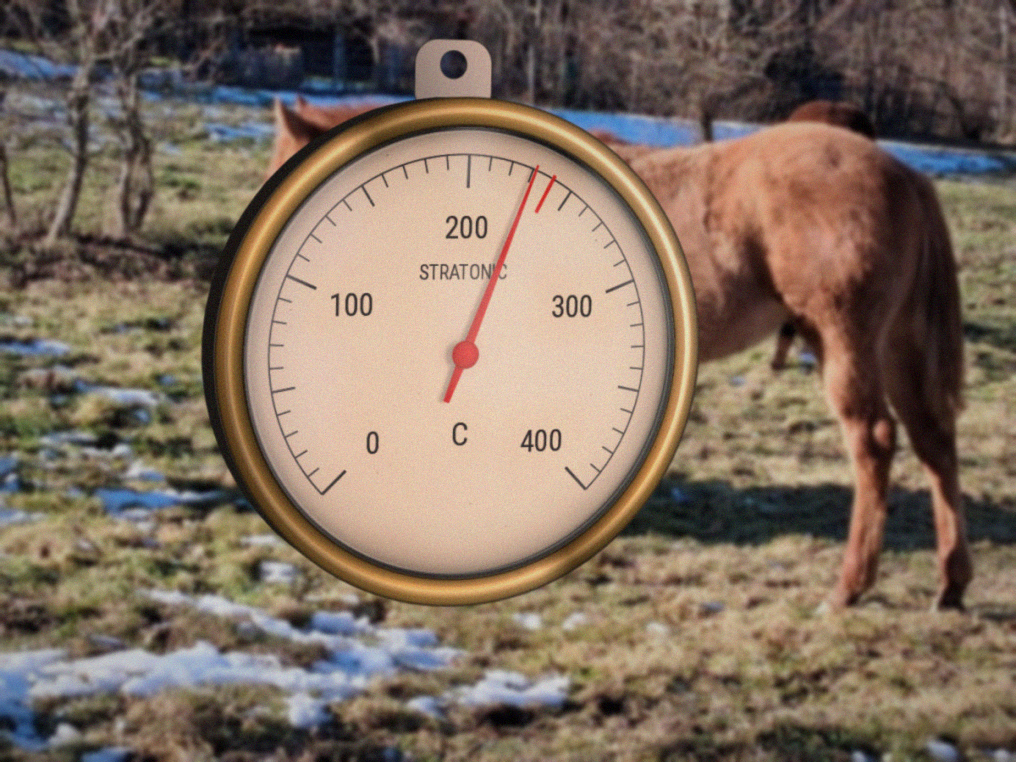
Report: 230,°C
